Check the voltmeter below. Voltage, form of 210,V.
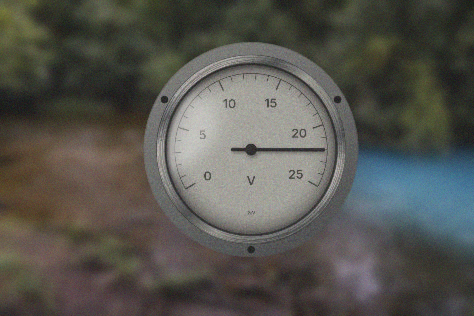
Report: 22,V
